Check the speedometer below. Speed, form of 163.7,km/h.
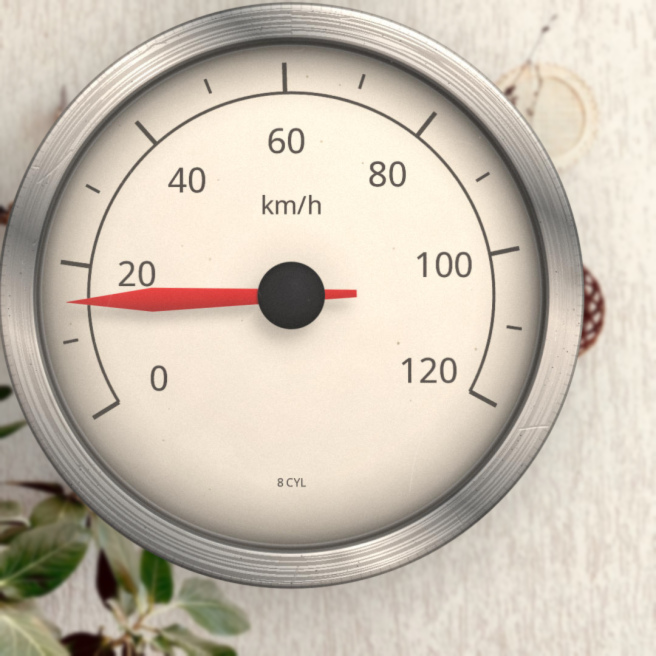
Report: 15,km/h
